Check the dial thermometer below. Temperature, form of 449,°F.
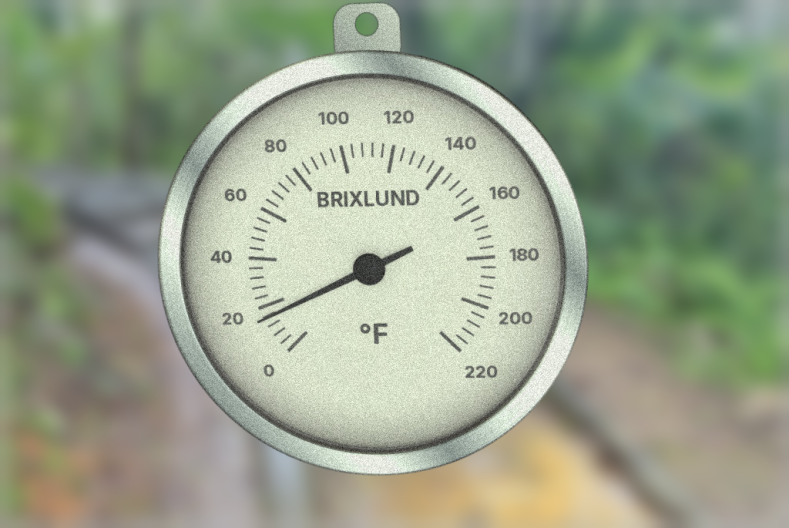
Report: 16,°F
